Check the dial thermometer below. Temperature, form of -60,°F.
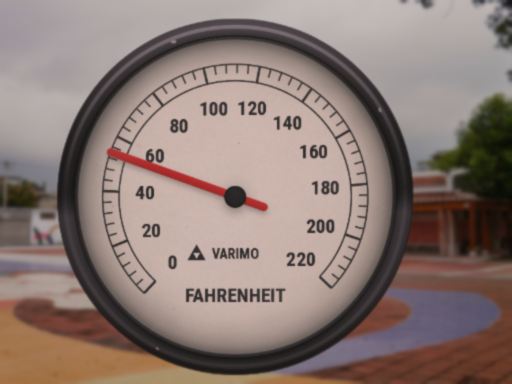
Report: 54,°F
